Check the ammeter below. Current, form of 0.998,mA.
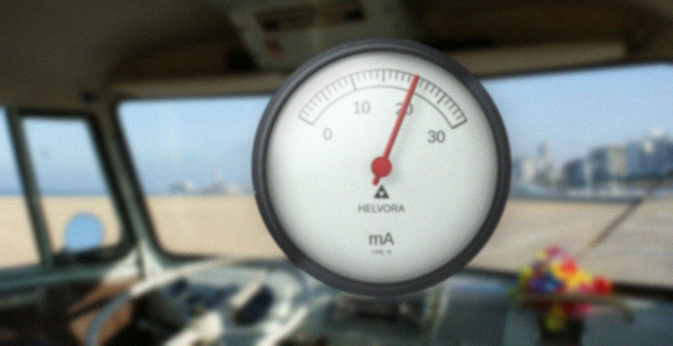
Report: 20,mA
